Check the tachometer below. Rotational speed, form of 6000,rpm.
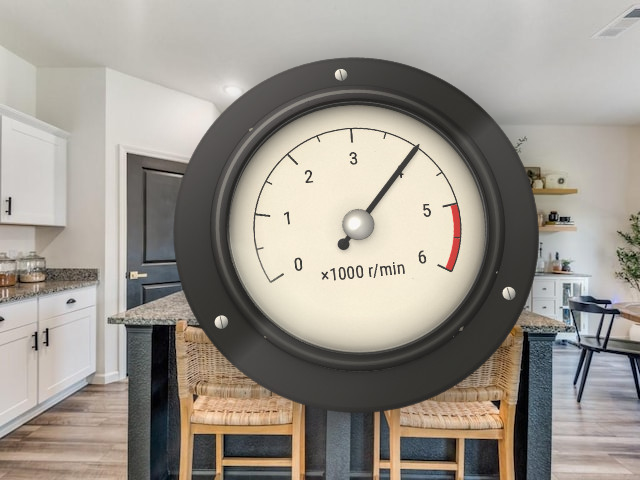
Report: 4000,rpm
